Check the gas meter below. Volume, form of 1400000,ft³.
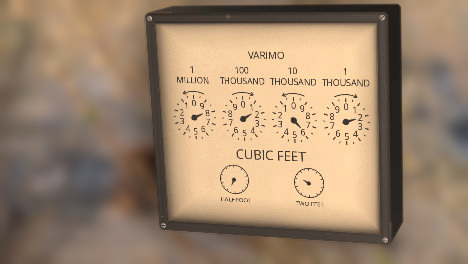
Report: 816200,ft³
